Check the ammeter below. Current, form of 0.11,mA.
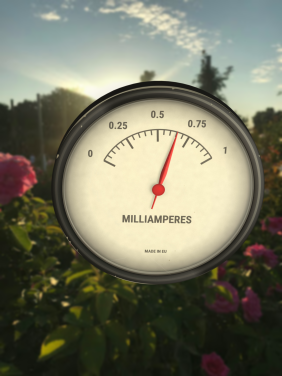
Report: 0.65,mA
